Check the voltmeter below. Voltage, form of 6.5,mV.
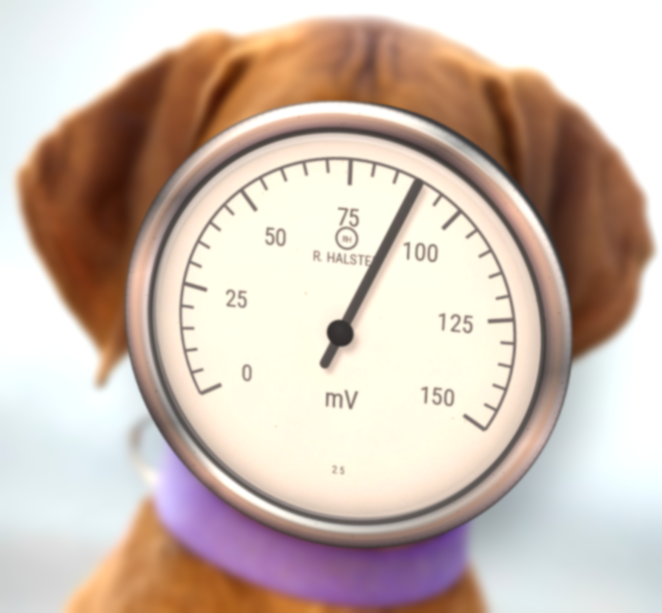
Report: 90,mV
